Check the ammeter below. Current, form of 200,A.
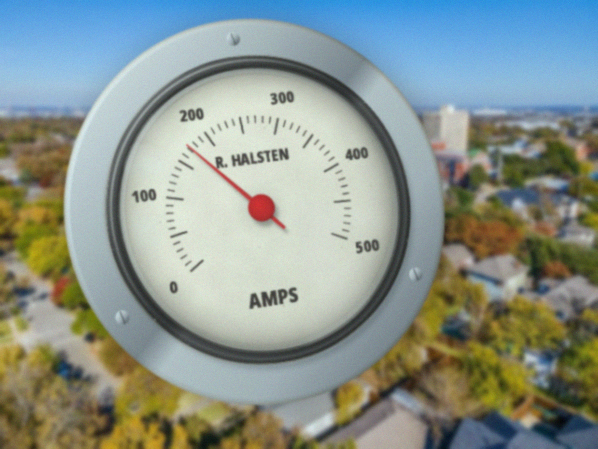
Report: 170,A
